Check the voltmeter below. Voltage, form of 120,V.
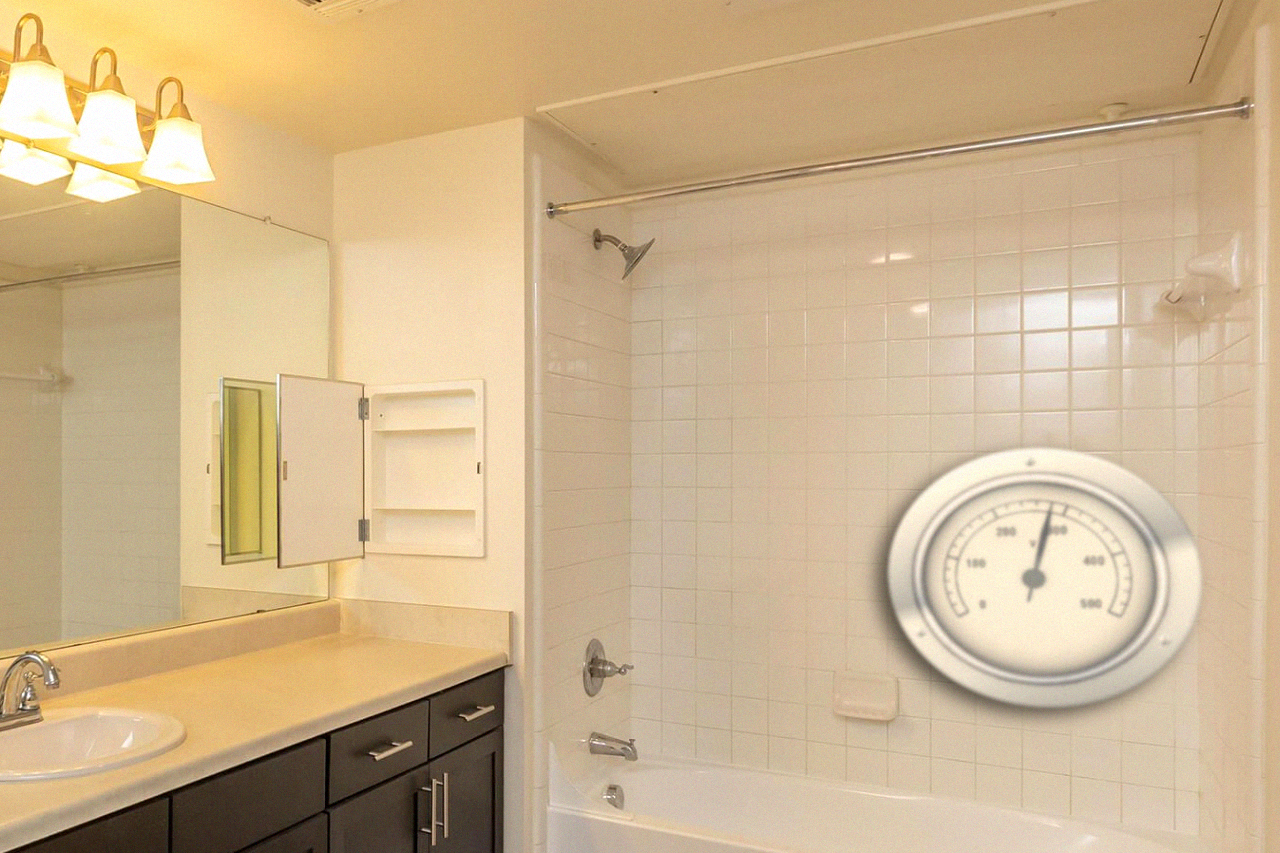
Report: 280,V
